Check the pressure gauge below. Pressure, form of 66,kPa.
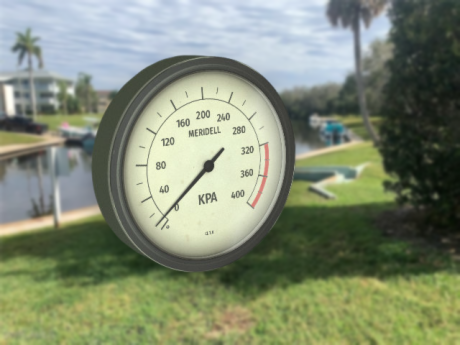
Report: 10,kPa
